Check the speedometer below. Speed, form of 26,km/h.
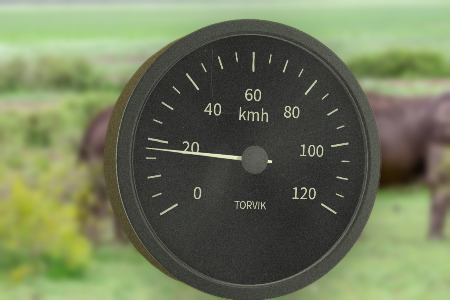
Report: 17.5,km/h
